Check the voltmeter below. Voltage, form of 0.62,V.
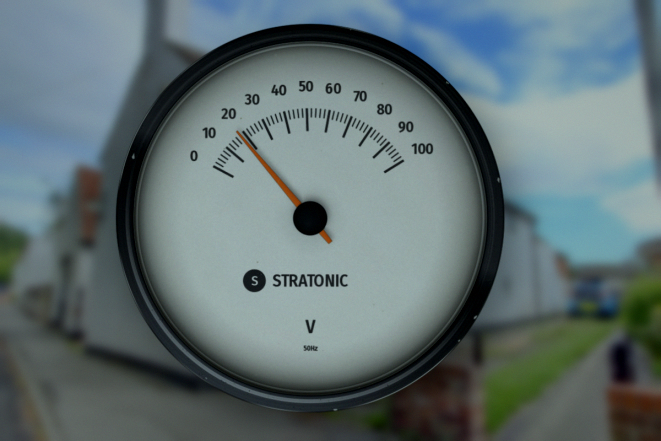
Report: 18,V
